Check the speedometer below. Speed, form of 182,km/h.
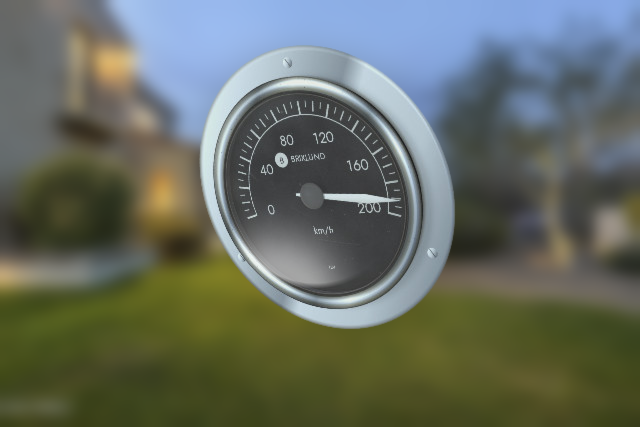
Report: 190,km/h
